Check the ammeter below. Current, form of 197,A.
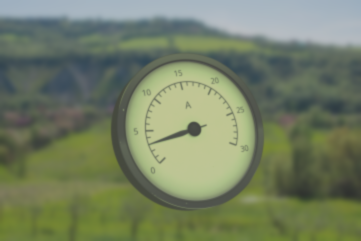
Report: 3,A
